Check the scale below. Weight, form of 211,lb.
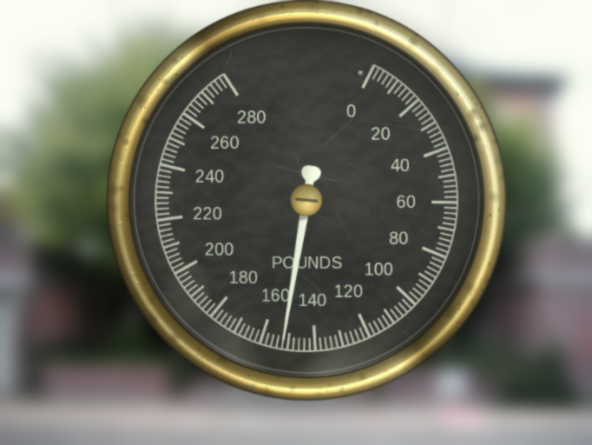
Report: 152,lb
